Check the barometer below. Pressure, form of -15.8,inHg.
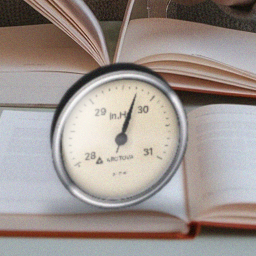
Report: 29.7,inHg
